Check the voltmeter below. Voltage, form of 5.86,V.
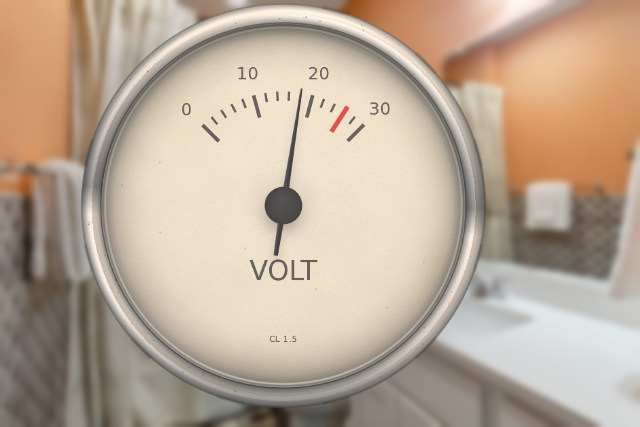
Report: 18,V
